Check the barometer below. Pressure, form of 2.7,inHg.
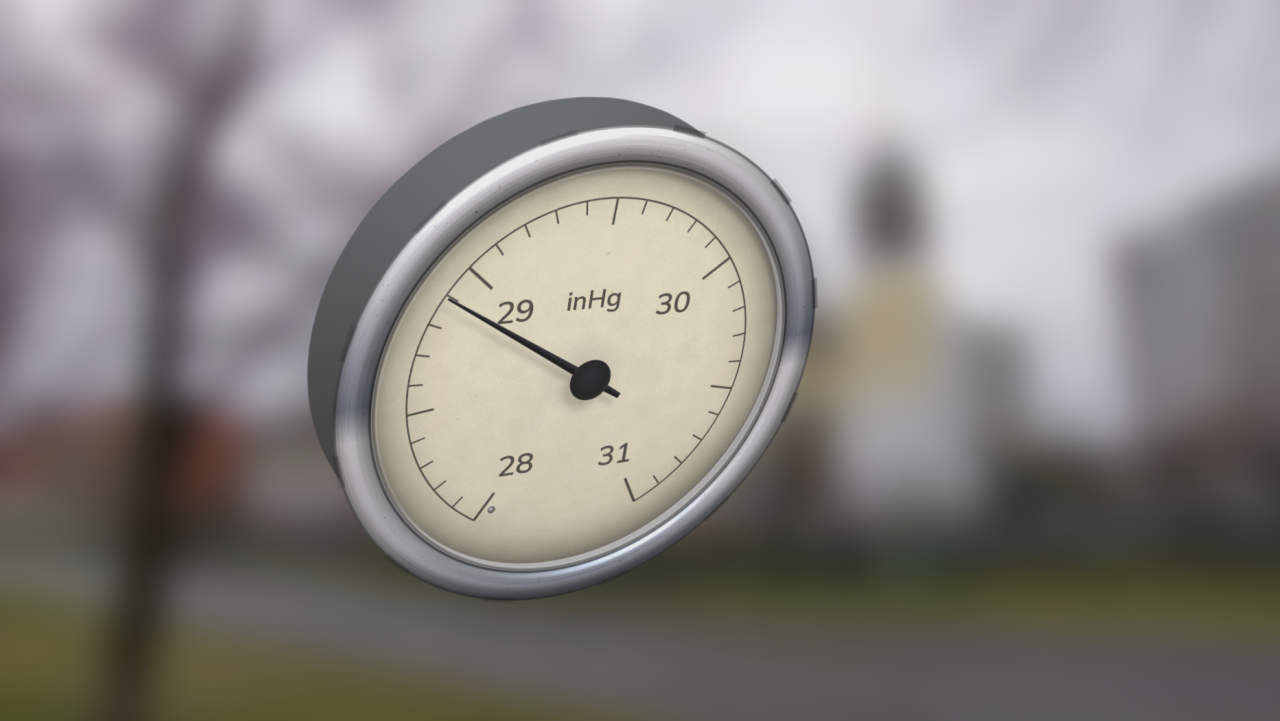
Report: 28.9,inHg
